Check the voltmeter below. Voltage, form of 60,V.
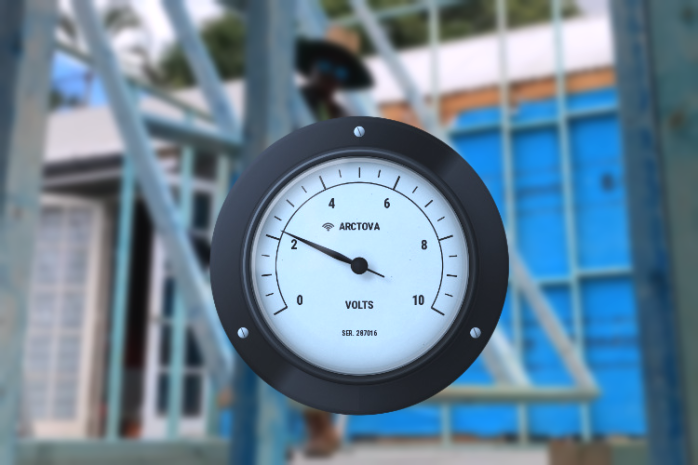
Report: 2.25,V
